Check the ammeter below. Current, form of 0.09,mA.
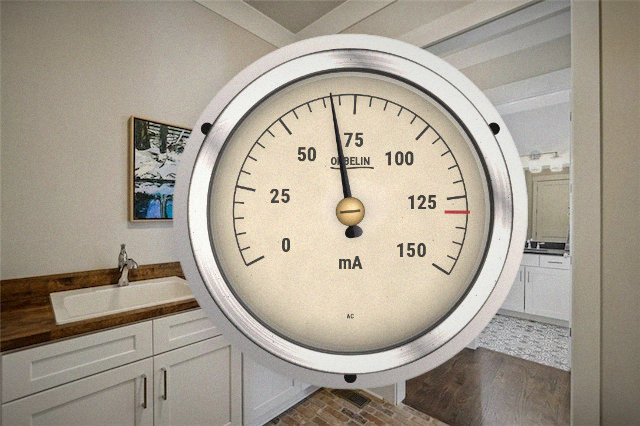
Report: 67.5,mA
